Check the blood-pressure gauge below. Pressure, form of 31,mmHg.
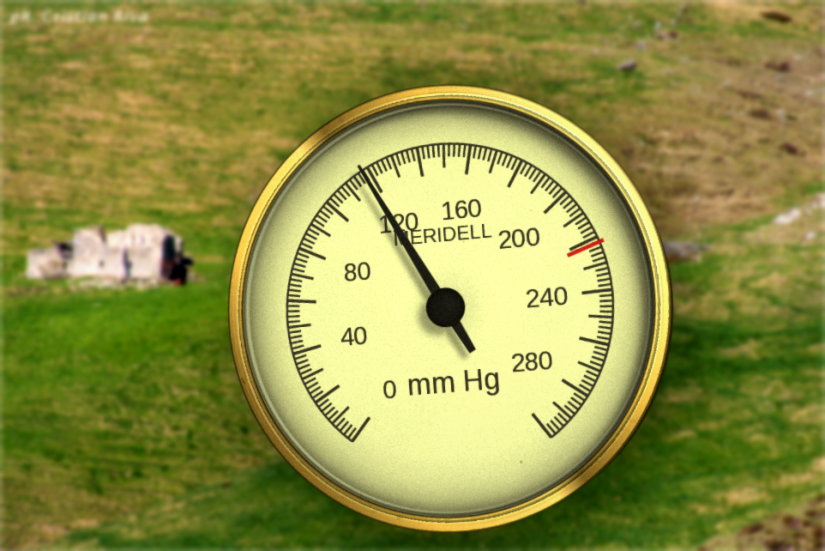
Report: 118,mmHg
